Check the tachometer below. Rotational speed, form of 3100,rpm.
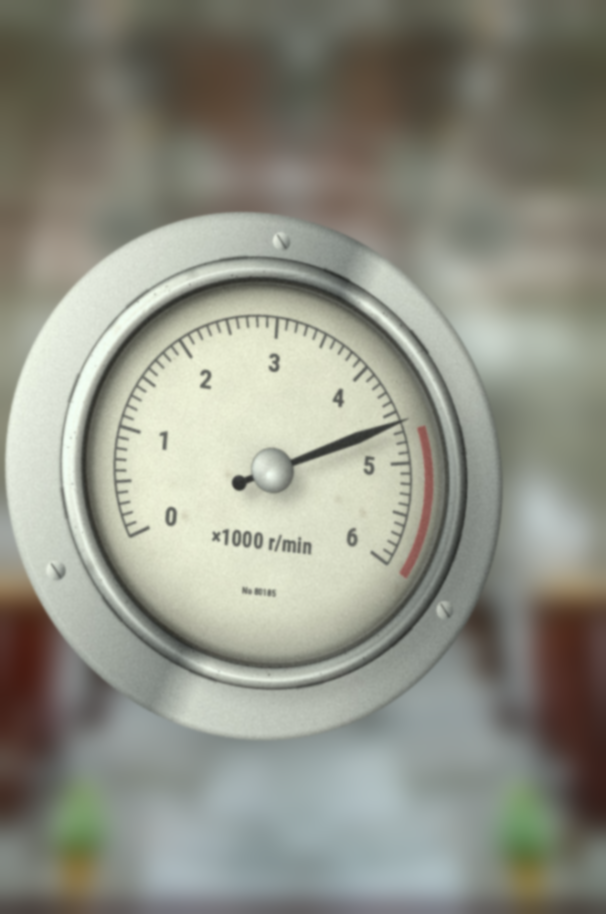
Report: 4600,rpm
